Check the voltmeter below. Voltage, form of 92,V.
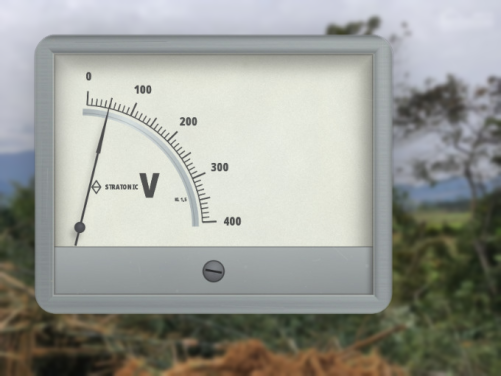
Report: 50,V
